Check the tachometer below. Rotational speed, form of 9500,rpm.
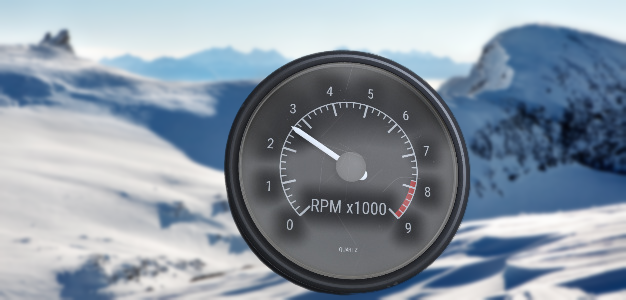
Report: 2600,rpm
